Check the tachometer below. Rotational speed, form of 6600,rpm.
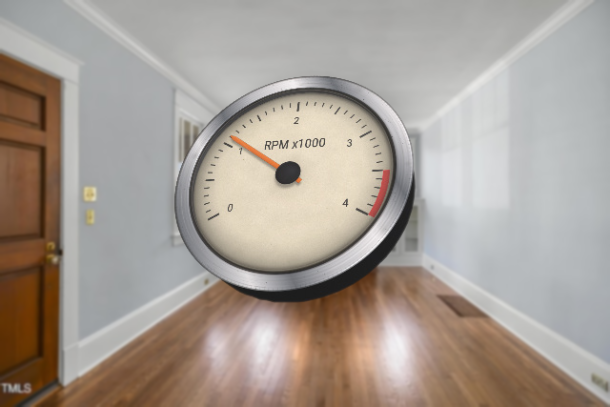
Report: 1100,rpm
